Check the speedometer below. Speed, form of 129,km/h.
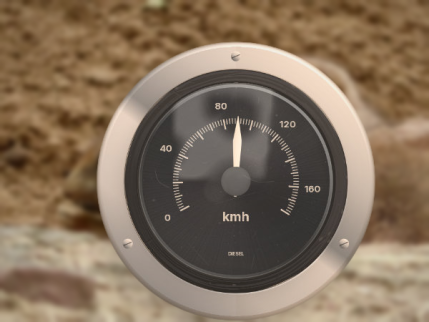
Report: 90,km/h
